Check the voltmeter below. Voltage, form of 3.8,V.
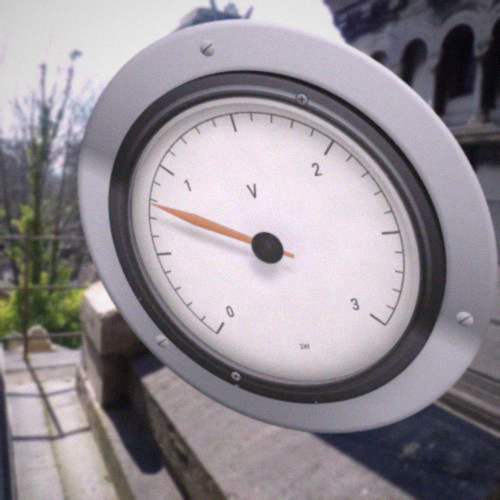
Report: 0.8,V
